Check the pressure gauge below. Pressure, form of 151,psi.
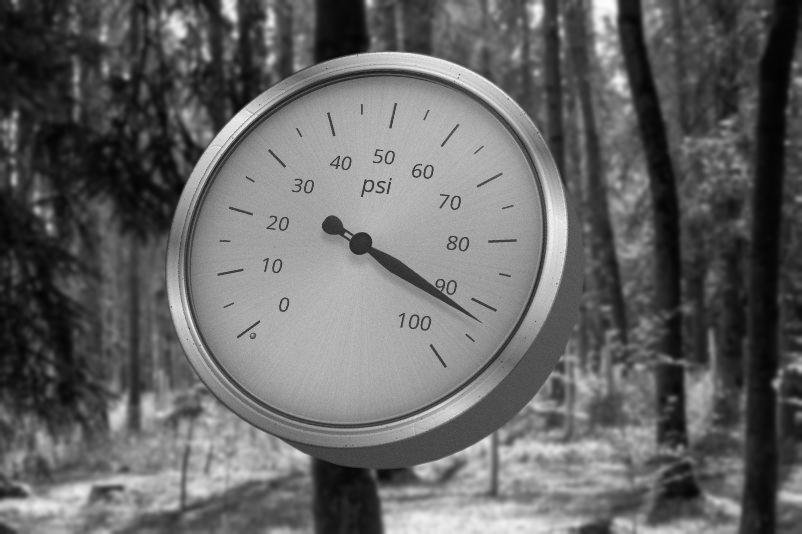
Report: 92.5,psi
